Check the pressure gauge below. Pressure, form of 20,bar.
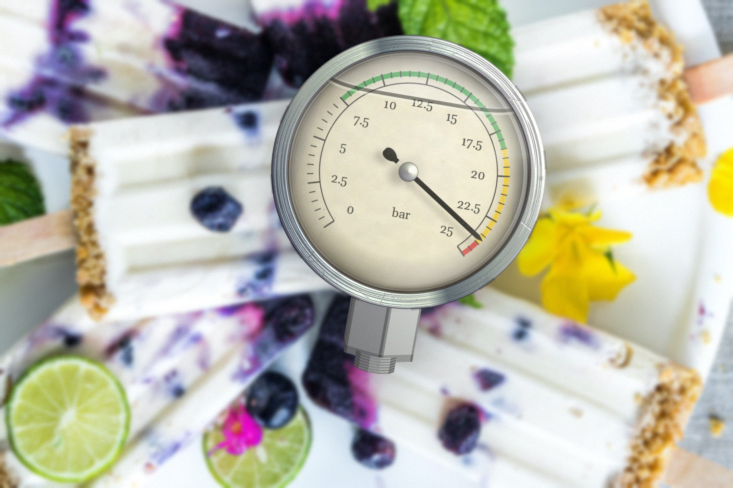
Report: 23.75,bar
